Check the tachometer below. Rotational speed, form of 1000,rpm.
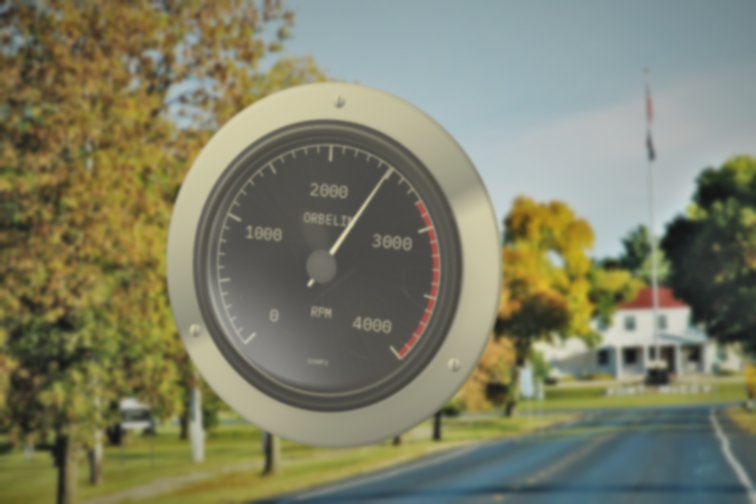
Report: 2500,rpm
